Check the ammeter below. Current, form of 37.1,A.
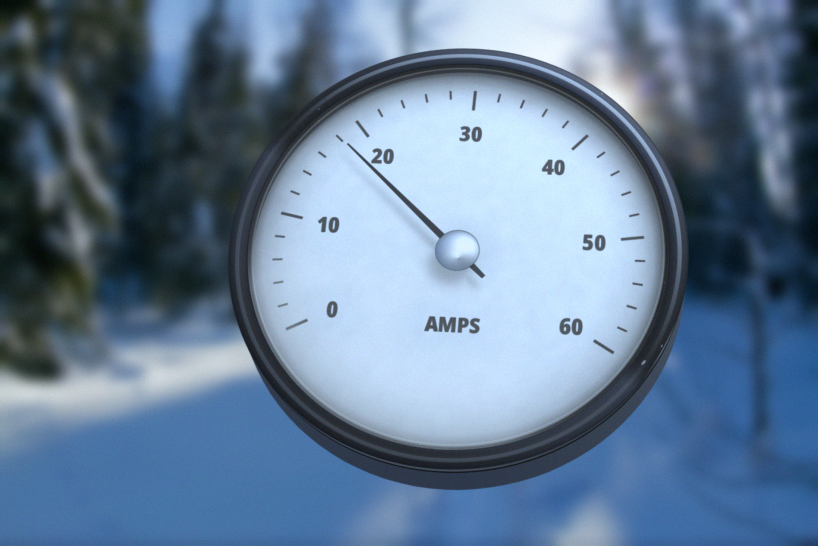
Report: 18,A
